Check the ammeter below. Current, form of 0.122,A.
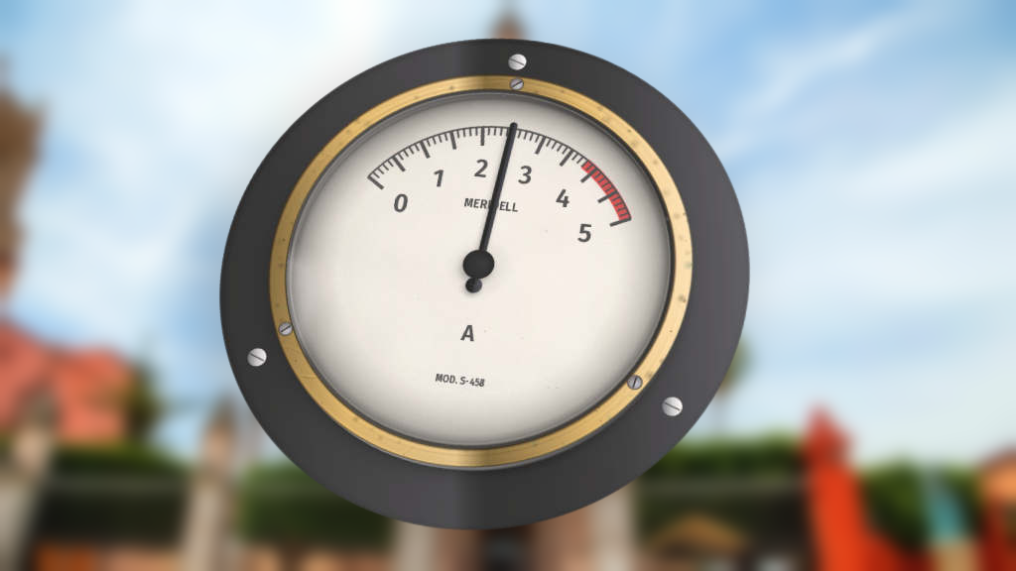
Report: 2.5,A
